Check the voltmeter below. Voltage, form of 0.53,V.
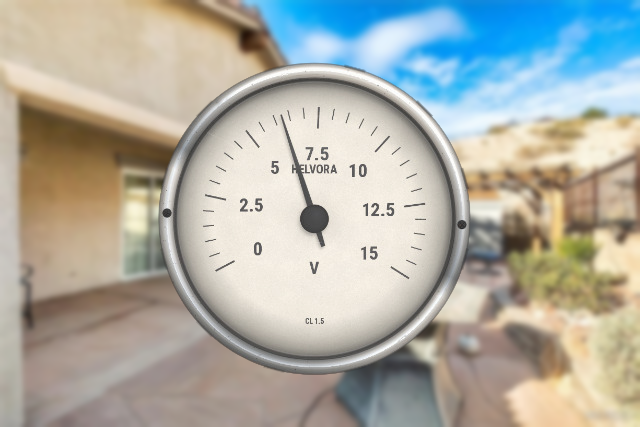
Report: 6.25,V
